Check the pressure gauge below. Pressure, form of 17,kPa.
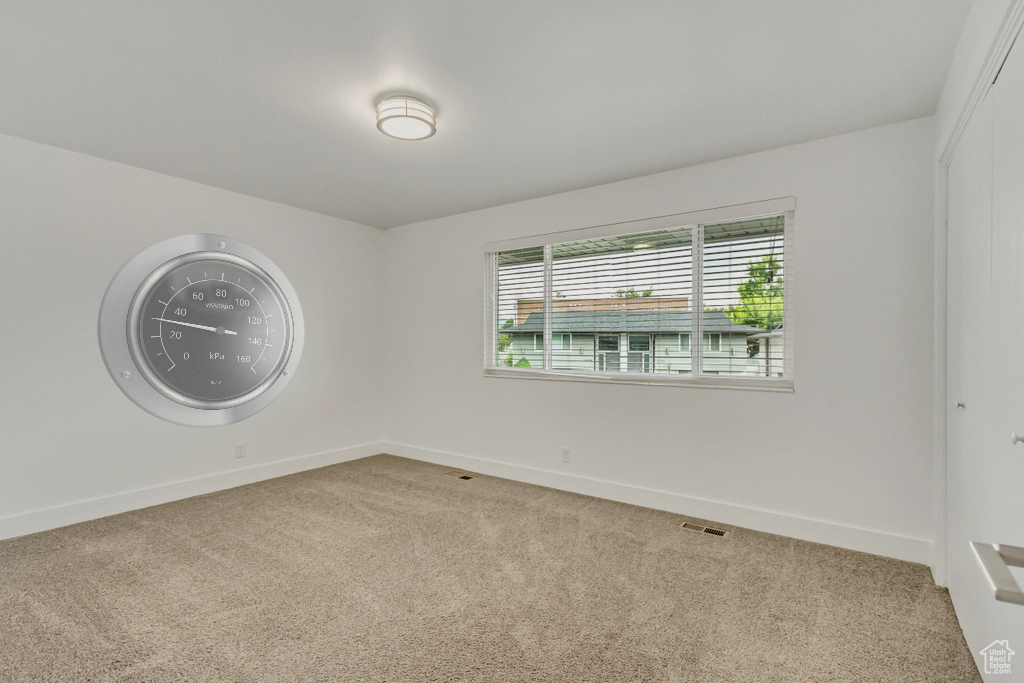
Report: 30,kPa
